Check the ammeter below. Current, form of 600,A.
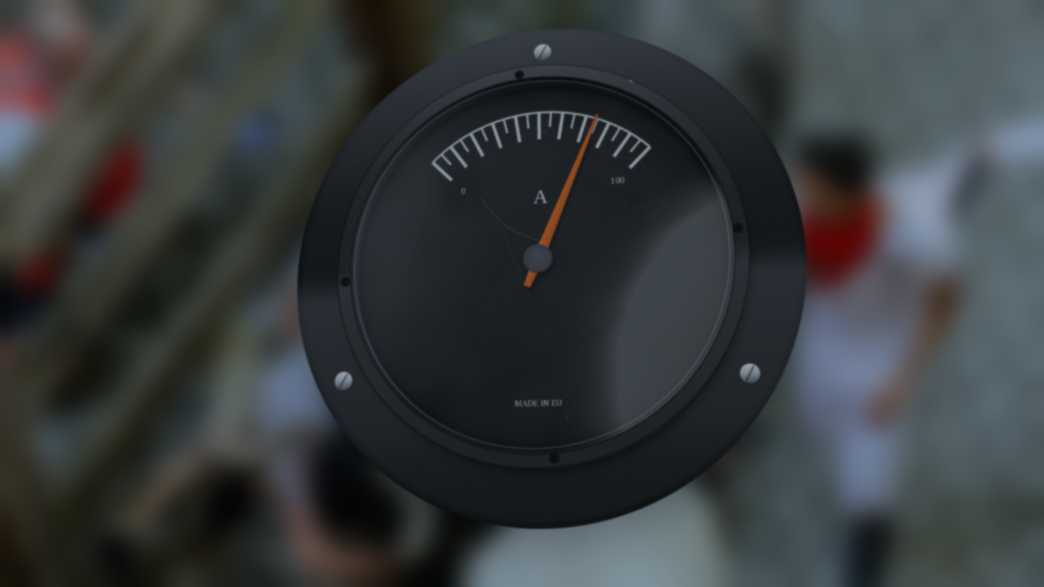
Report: 75,A
